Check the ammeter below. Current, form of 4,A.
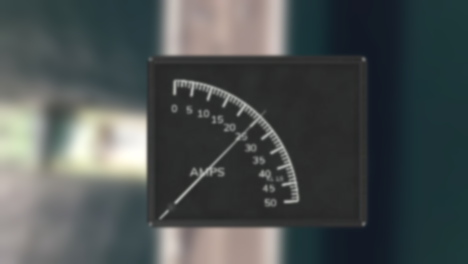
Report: 25,A
